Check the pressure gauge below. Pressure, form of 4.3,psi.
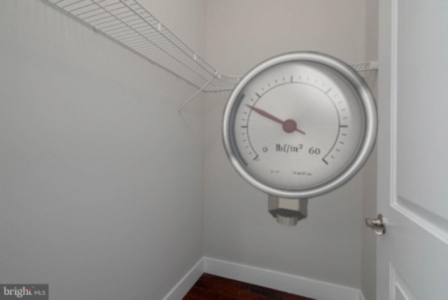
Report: 16,psi
